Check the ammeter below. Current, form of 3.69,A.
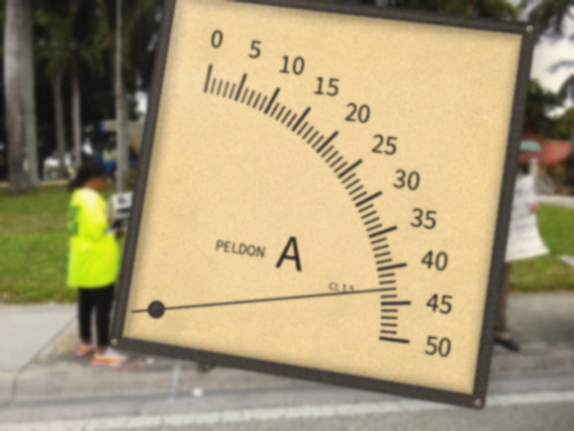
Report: 43,A
